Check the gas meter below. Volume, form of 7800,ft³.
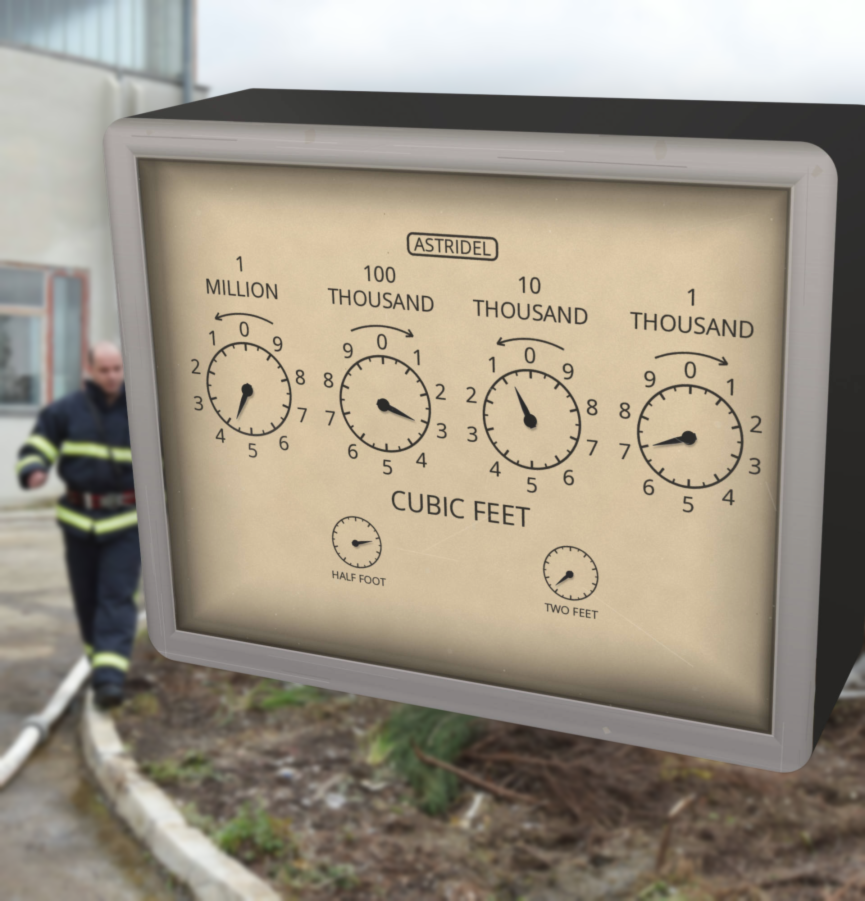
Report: 430700,ft³
